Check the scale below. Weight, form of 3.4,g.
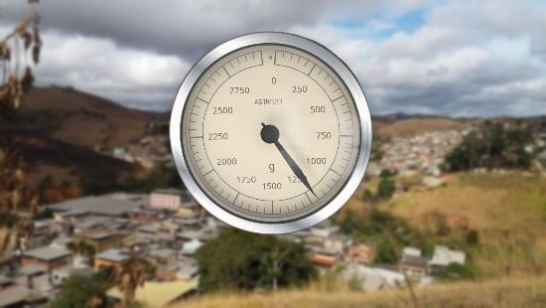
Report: 1200,g
